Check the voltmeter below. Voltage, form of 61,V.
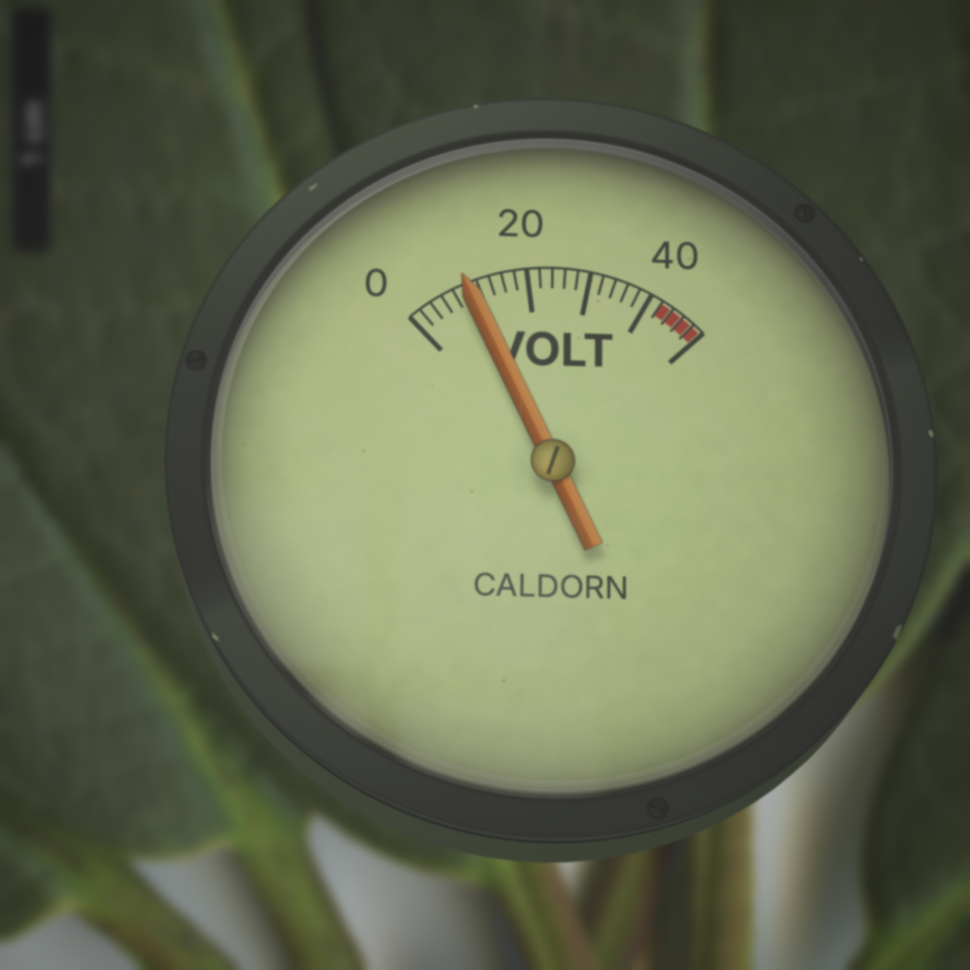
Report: 10,V
